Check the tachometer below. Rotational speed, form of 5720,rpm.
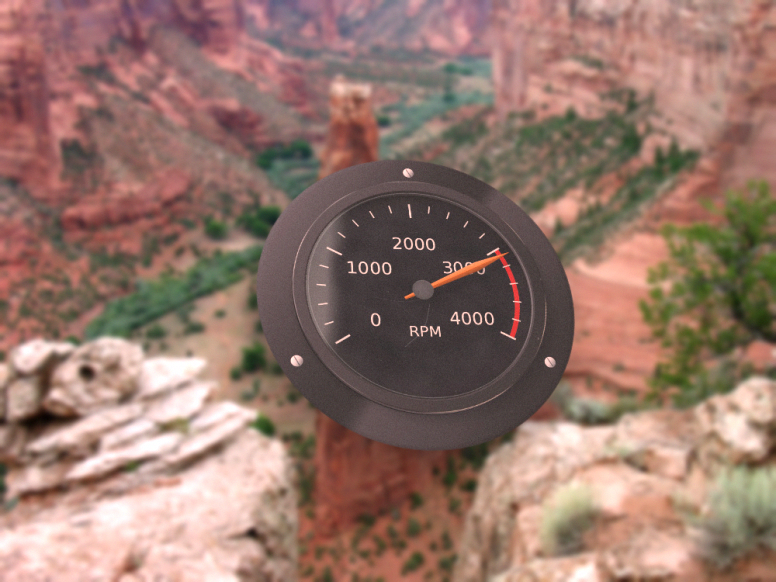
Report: 3100,rpm
